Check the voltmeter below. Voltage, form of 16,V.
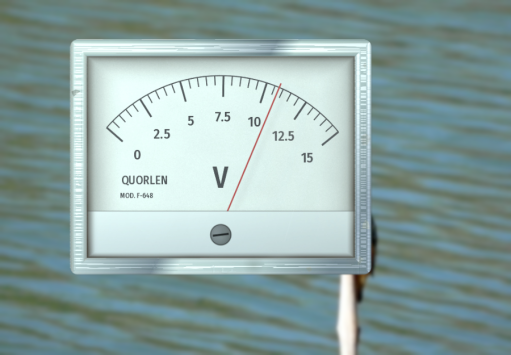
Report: 10.75,V
